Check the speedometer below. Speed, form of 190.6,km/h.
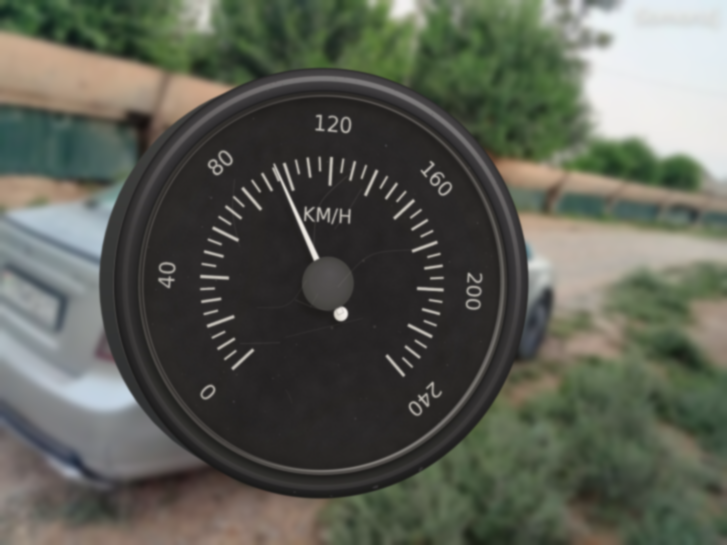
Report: 95,km/h
